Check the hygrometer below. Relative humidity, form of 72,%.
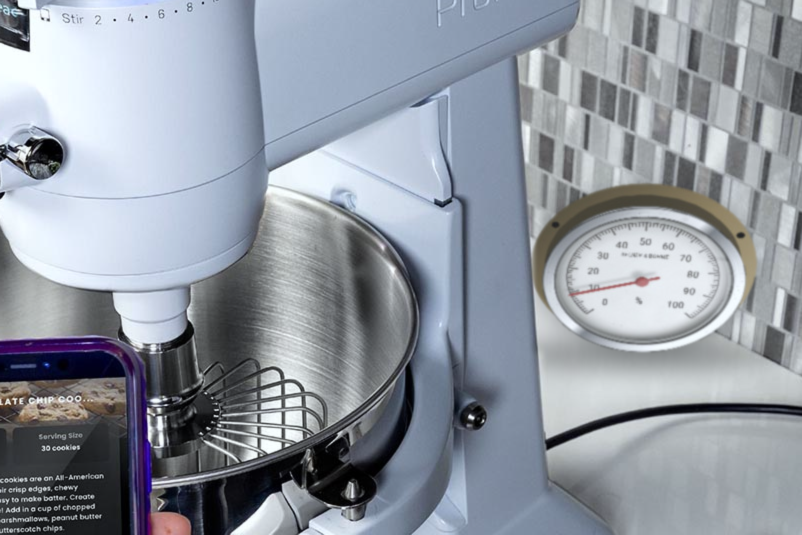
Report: 10,%
